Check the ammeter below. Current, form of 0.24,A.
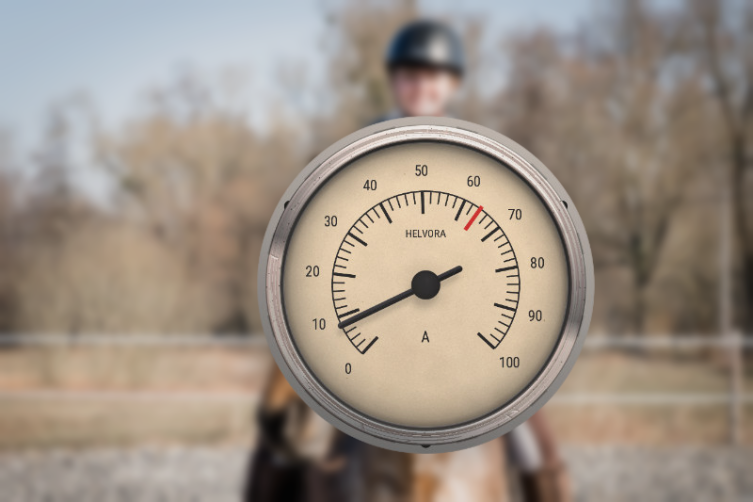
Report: 8,A
